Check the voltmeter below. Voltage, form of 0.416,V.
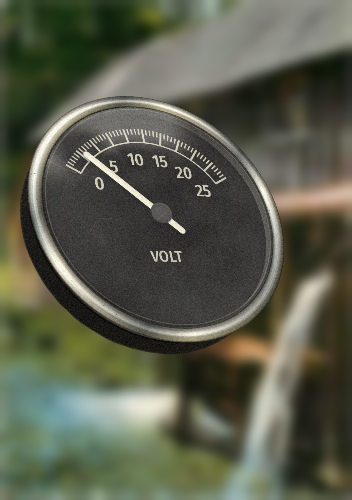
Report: 2.5,V
